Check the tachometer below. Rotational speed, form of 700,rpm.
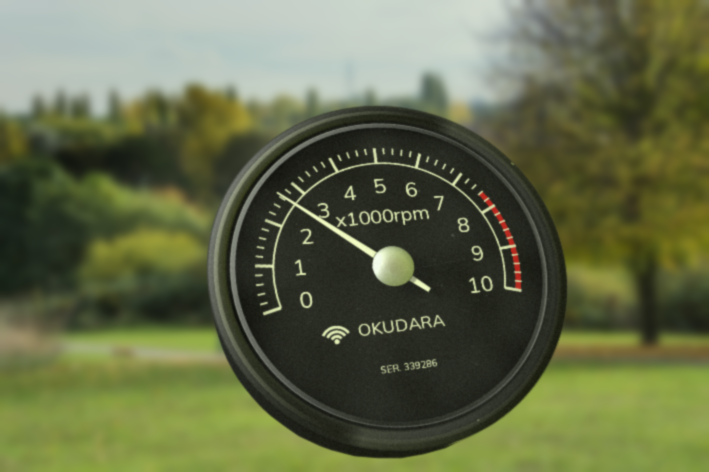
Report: 2600,rpm
